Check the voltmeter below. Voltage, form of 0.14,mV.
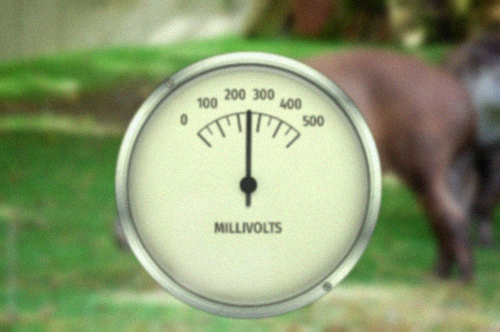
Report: 250,mV
